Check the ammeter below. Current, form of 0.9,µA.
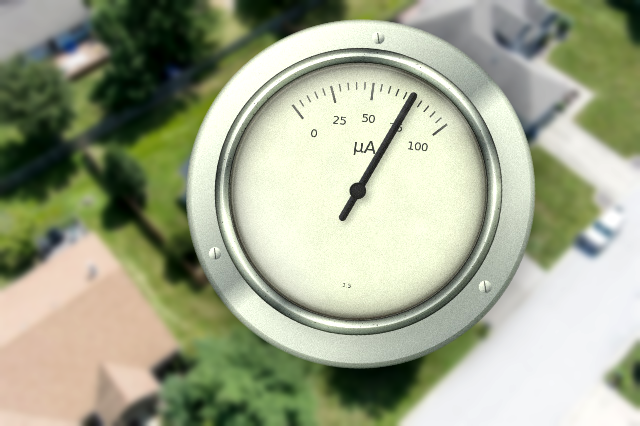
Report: 75,µA
